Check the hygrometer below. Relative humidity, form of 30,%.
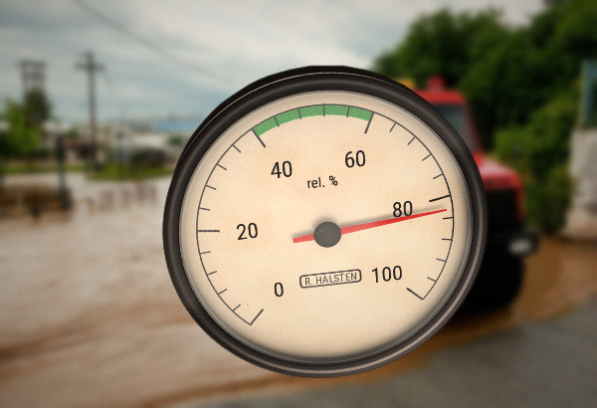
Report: 82,%
